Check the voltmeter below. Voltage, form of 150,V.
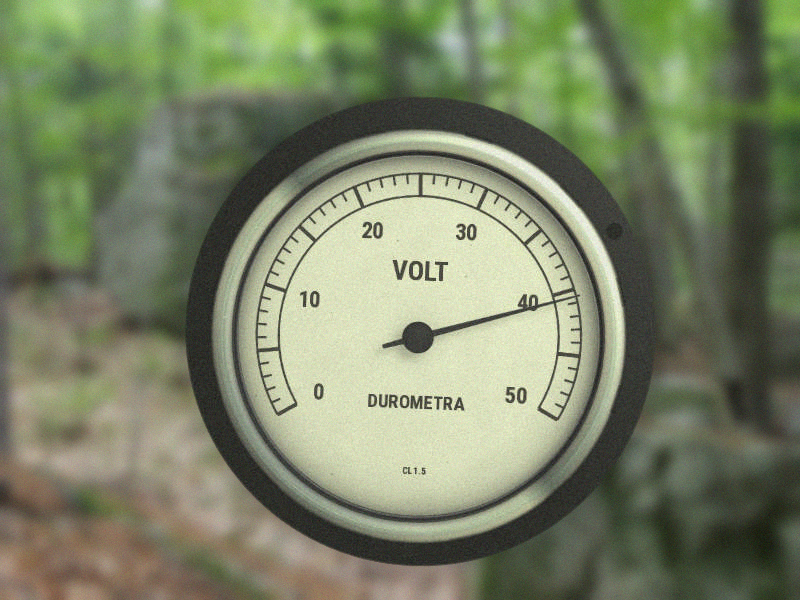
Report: 40.5,V
